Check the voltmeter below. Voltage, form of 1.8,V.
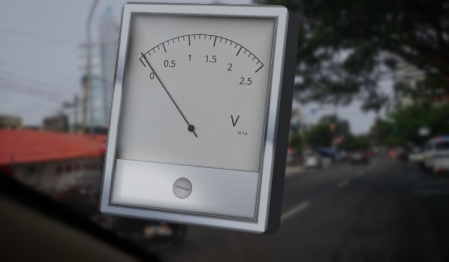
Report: 0.1,V
